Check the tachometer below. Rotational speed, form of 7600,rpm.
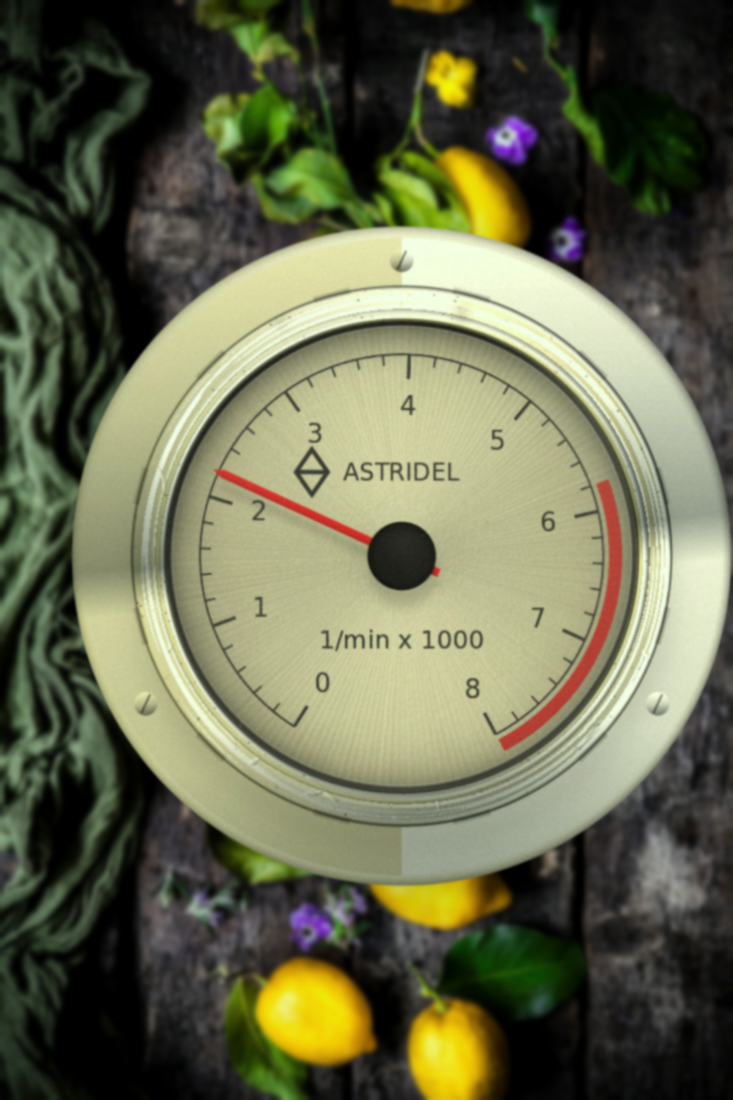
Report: 2200,rpm
